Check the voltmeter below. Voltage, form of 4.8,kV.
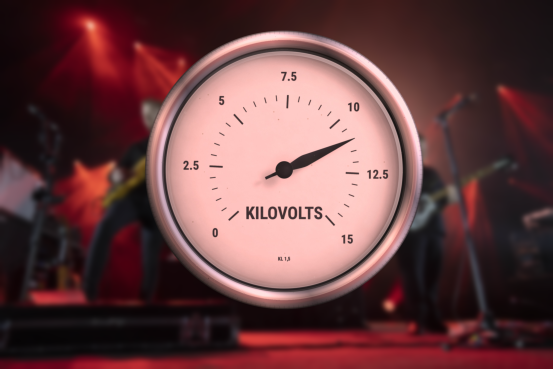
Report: 11,kV
